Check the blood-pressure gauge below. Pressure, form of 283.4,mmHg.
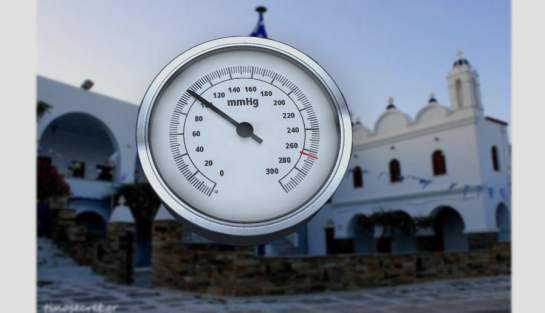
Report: 100,mmHg
